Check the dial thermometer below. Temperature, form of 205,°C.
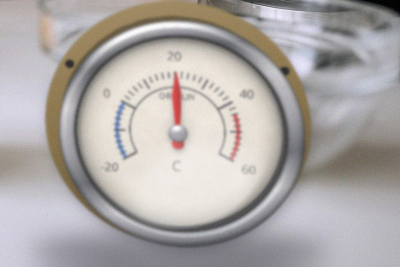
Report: 20,°C
